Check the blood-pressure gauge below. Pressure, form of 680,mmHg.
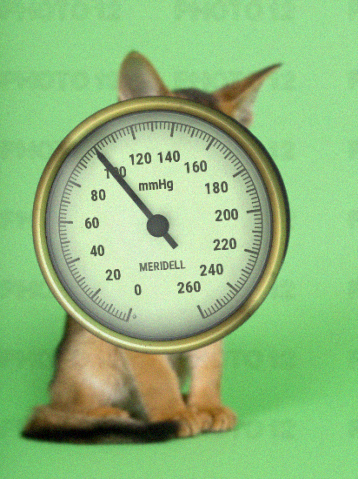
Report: 100,mmHg
